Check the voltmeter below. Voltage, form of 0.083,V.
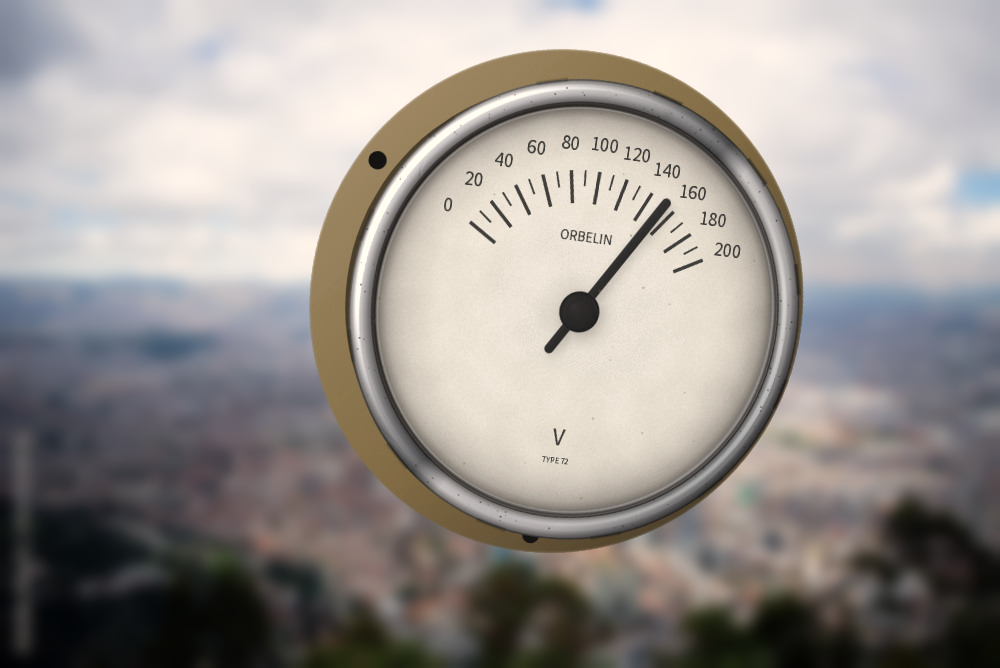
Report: 150,V
